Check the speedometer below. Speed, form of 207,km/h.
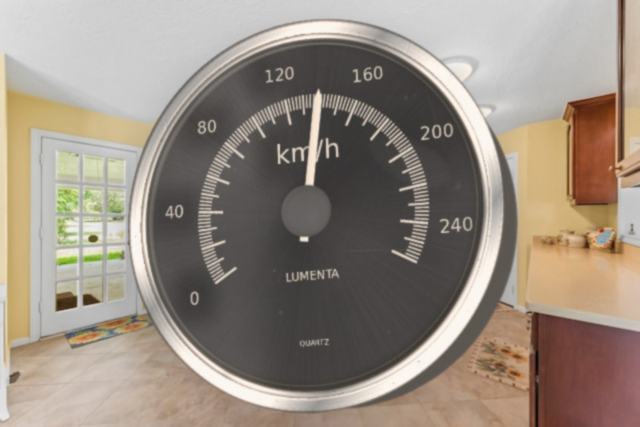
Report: 140,km/h
